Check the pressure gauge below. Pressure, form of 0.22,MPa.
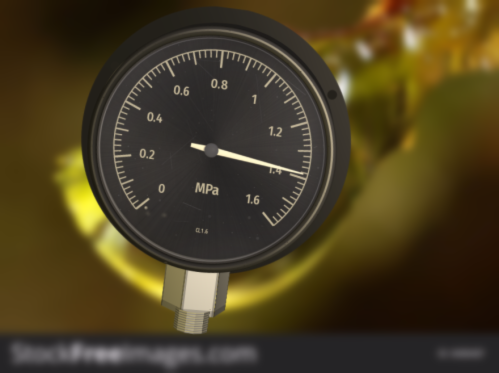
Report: 1.38,MPa
